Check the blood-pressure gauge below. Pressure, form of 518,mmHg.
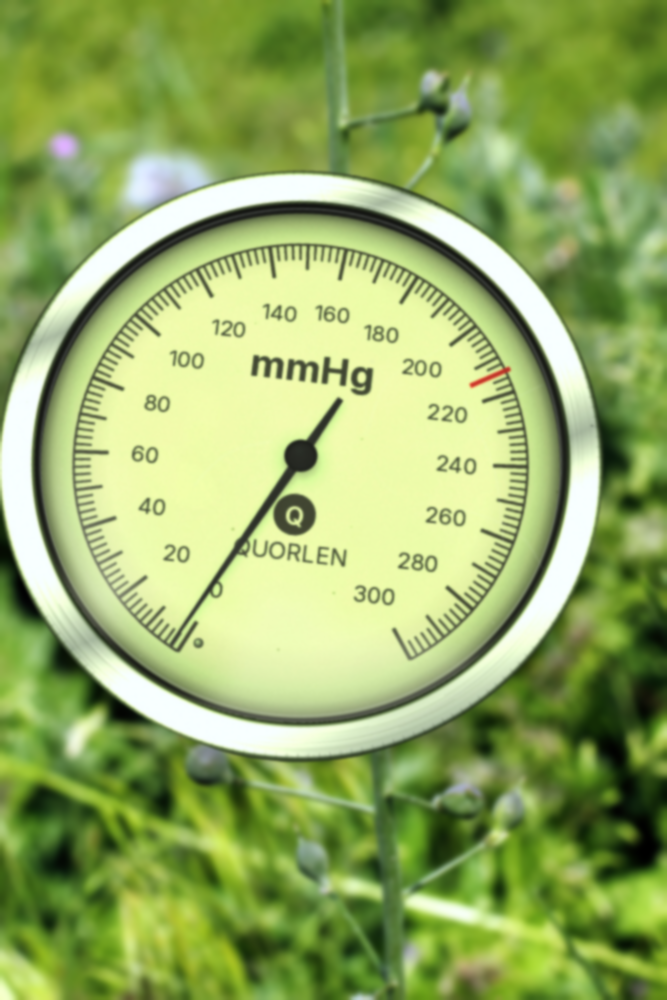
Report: 2,mmHg
